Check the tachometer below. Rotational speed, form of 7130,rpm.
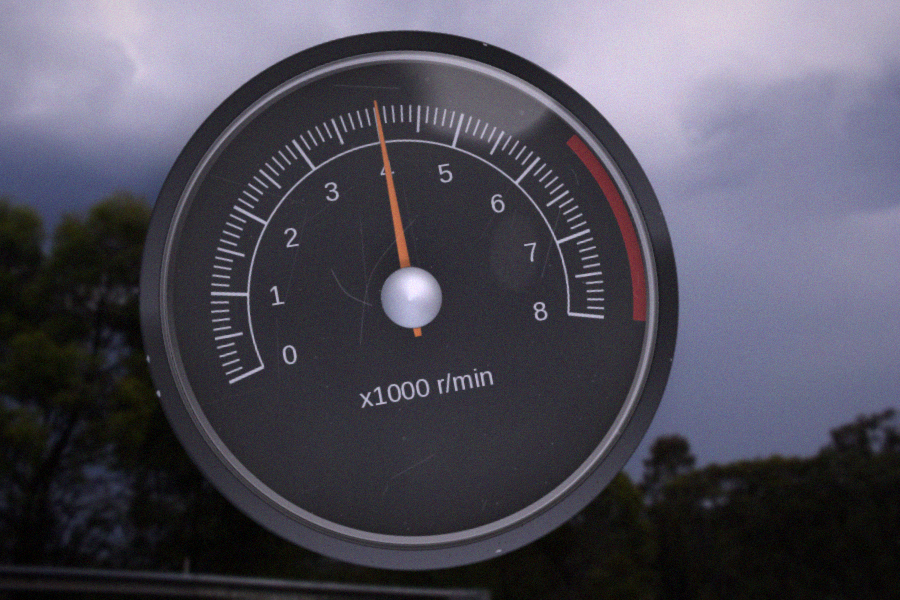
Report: 4000,rpm
